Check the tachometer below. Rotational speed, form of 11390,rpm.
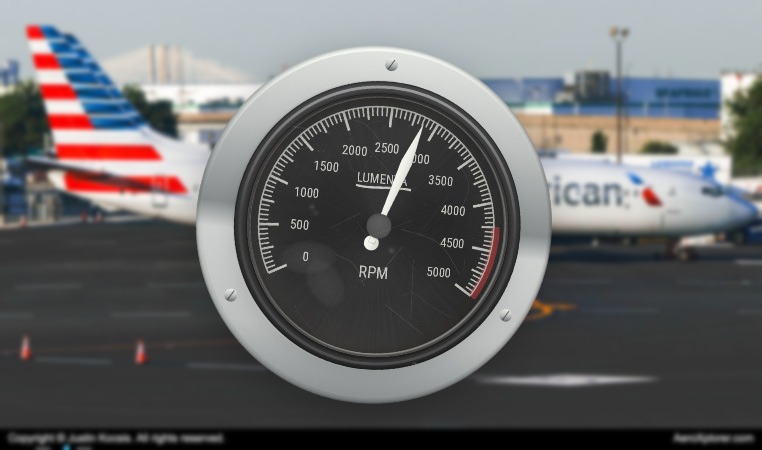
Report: 2850,rpm
